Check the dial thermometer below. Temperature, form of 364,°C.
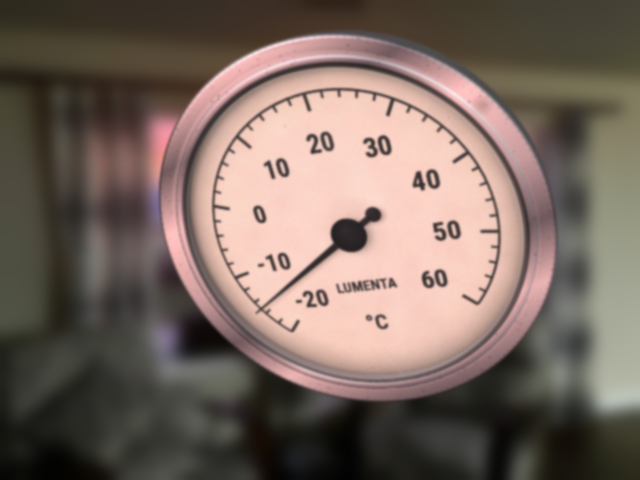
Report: -15,°C
